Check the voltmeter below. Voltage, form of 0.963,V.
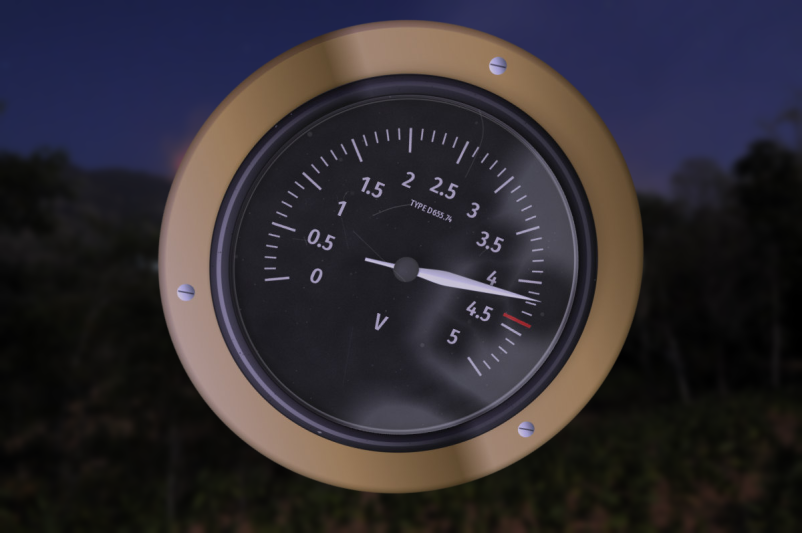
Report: 4.15,V
